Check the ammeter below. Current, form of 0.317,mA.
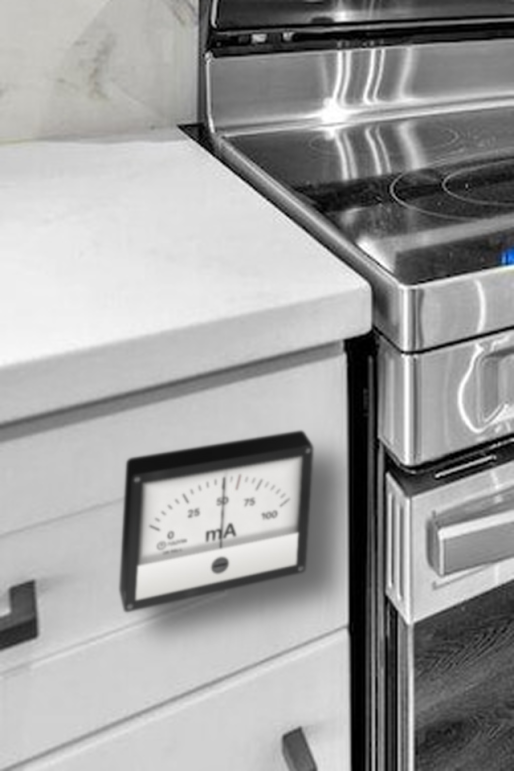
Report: 50,mA
